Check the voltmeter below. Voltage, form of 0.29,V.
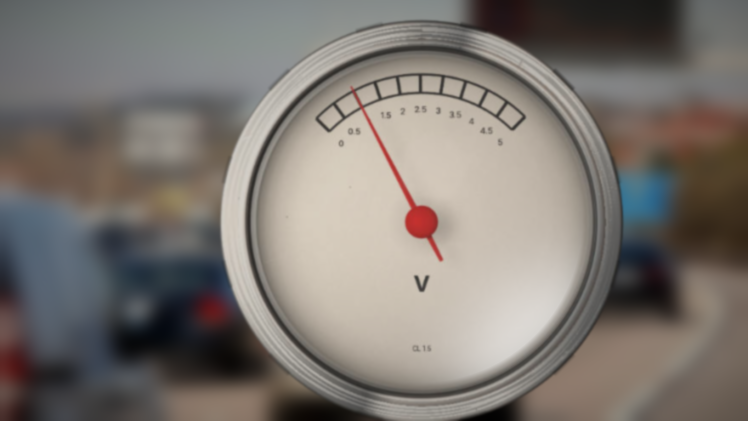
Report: 1,V
